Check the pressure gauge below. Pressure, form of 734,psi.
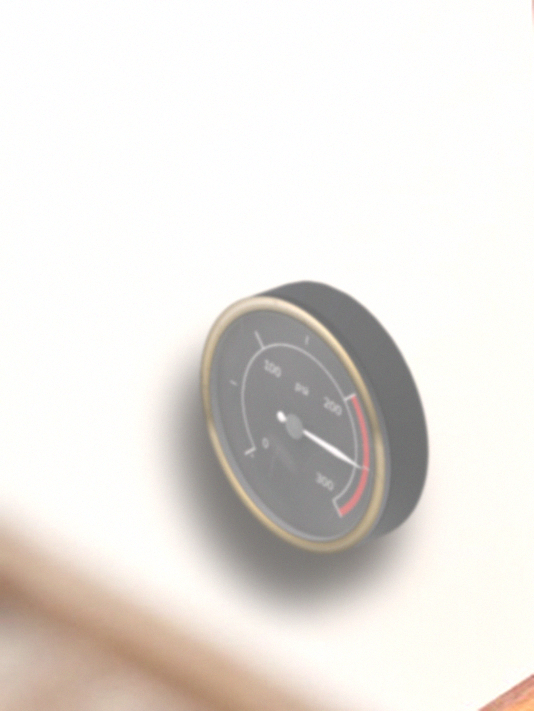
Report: 250,psi
